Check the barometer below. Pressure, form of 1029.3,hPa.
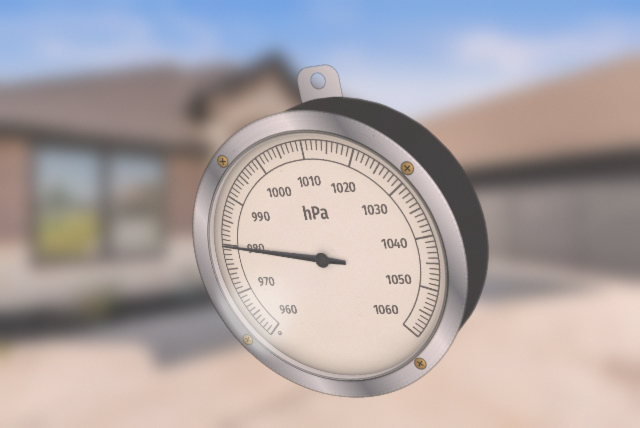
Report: 980,hPa
